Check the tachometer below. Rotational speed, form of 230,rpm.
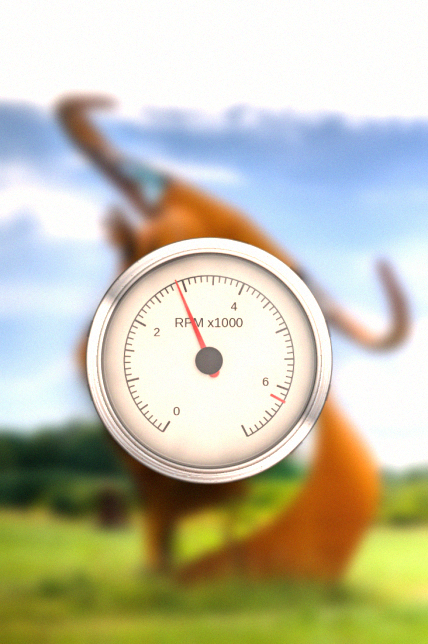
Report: 2900,rpm
